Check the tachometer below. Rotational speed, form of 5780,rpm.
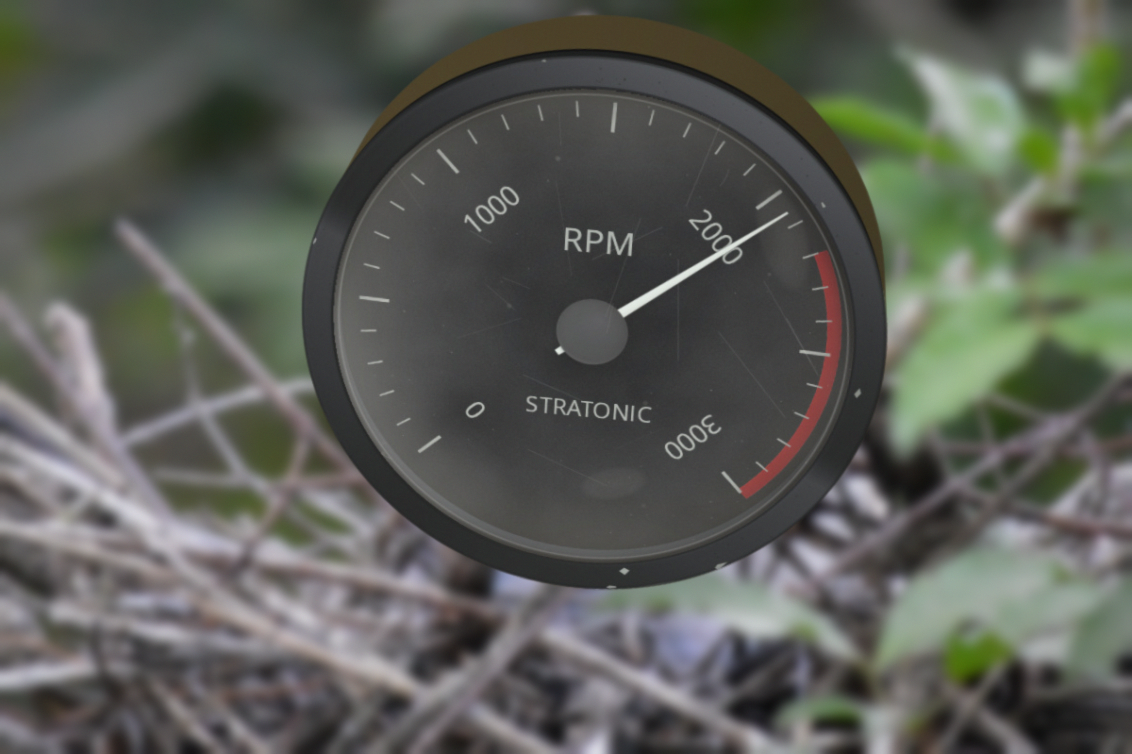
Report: 2050,rpm
